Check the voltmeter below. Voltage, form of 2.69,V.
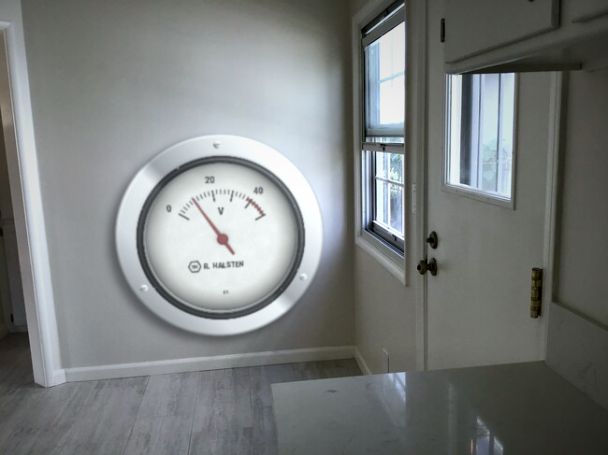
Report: 10,V
